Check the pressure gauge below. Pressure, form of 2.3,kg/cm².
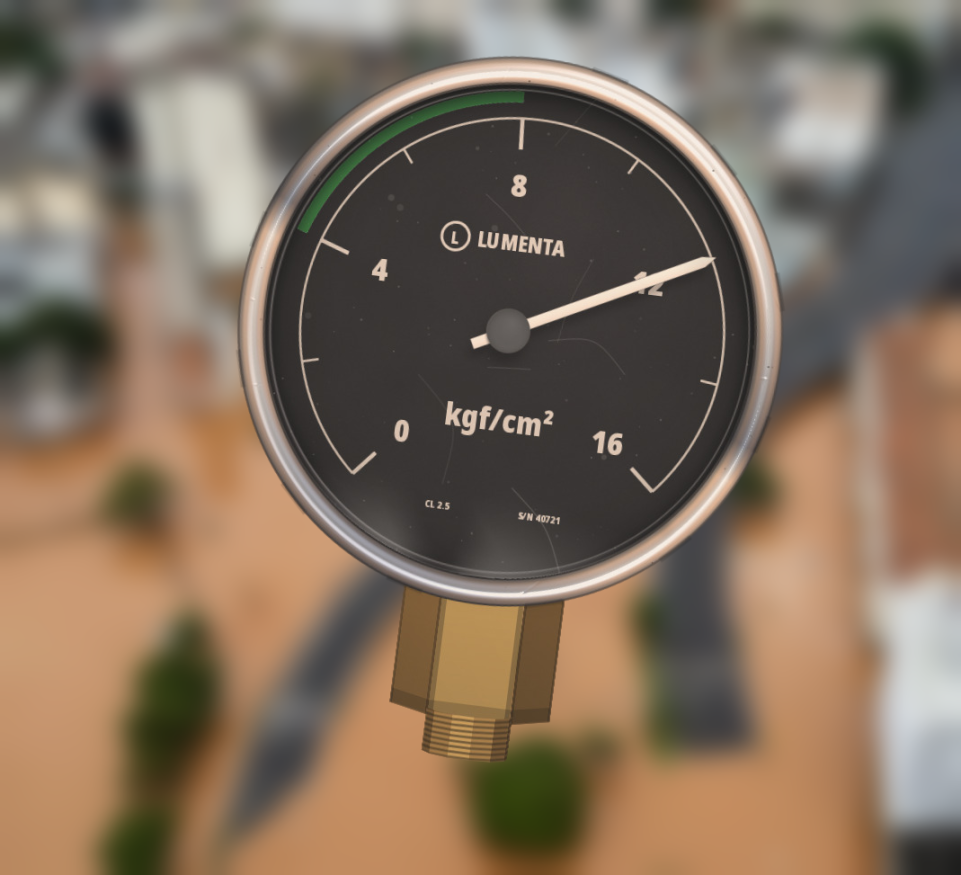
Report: 12,kg/cm²
